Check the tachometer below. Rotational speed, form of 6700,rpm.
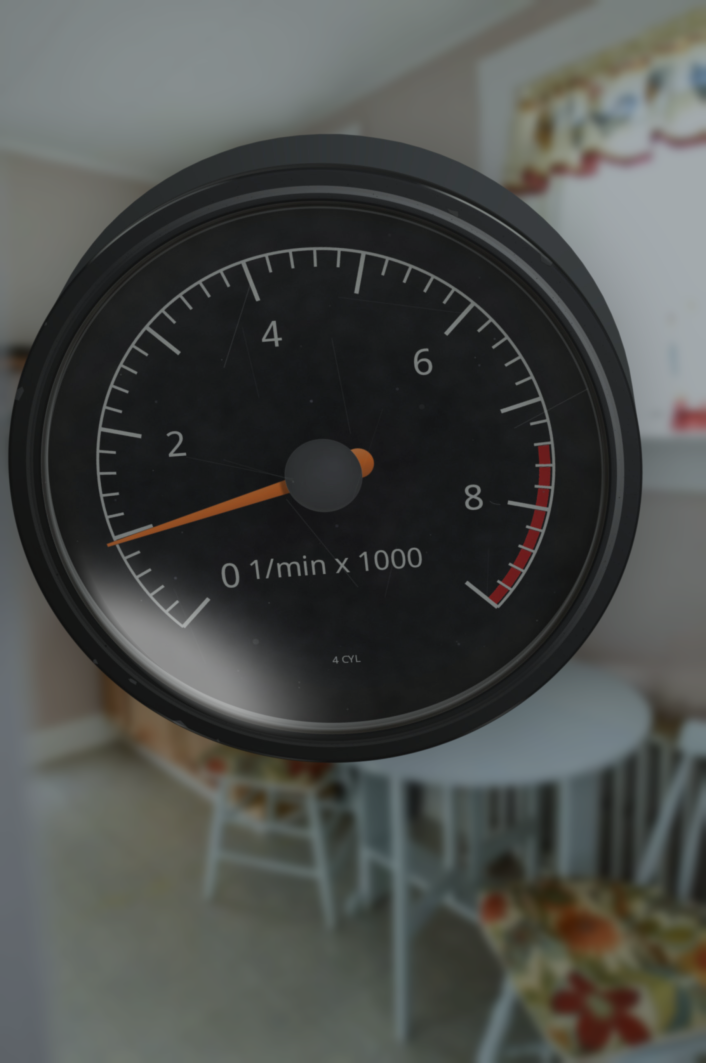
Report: 1000,rpm
